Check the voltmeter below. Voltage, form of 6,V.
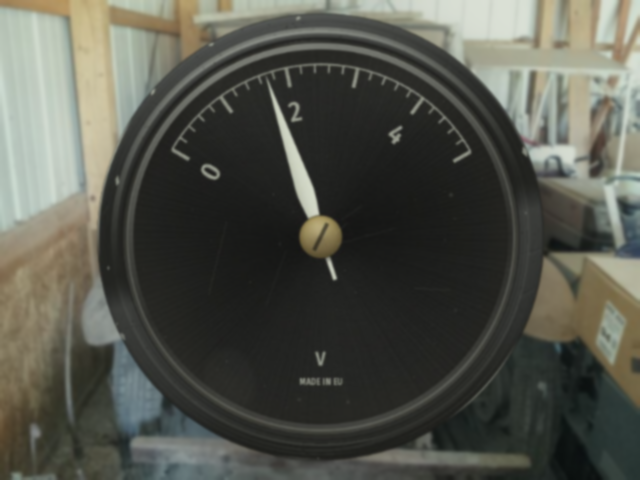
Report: 1.7,V
